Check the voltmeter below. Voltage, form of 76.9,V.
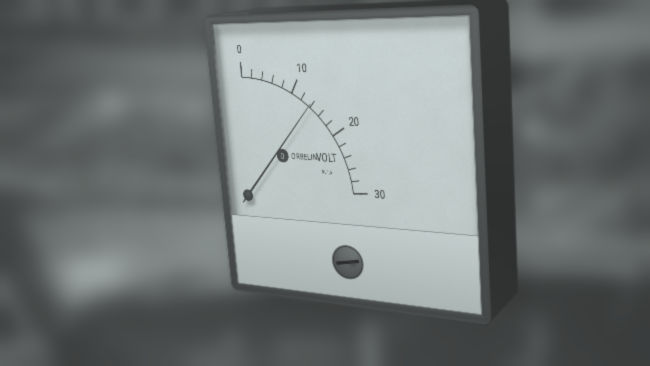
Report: 14,V
